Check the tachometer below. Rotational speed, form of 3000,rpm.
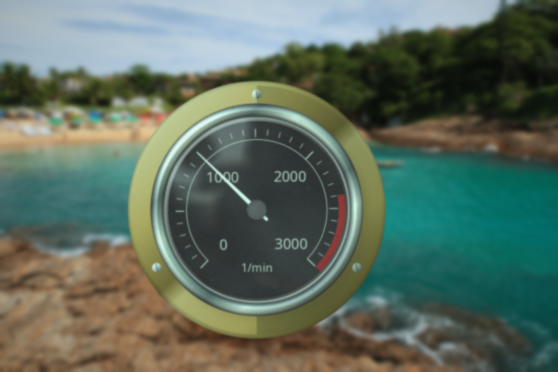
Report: 1000,rpm
